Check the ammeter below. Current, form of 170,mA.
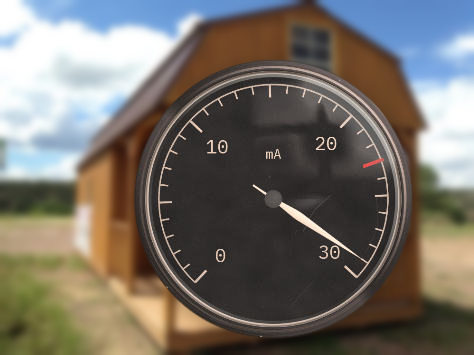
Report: 29,mA
